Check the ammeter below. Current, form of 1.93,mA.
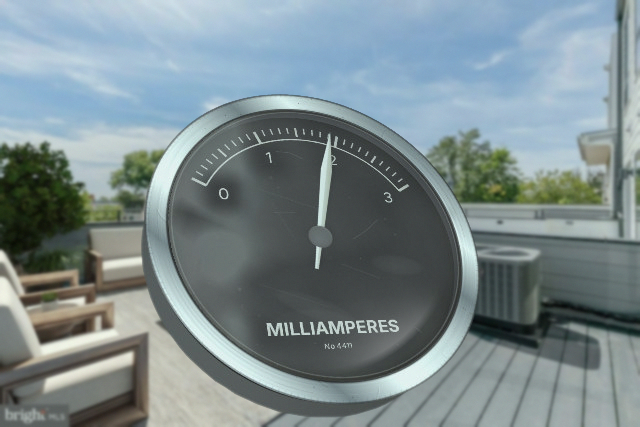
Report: 1.9,mA
